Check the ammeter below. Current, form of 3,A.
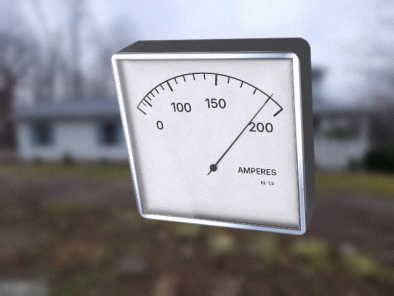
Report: 190,A
